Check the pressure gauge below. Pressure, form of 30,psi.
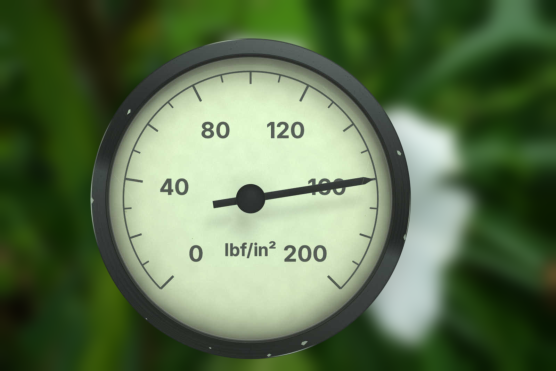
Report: 160,psi
